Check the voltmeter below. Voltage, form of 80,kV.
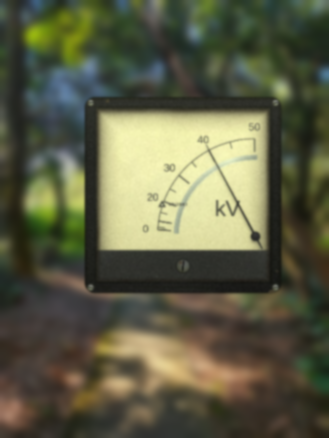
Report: 40,kV
